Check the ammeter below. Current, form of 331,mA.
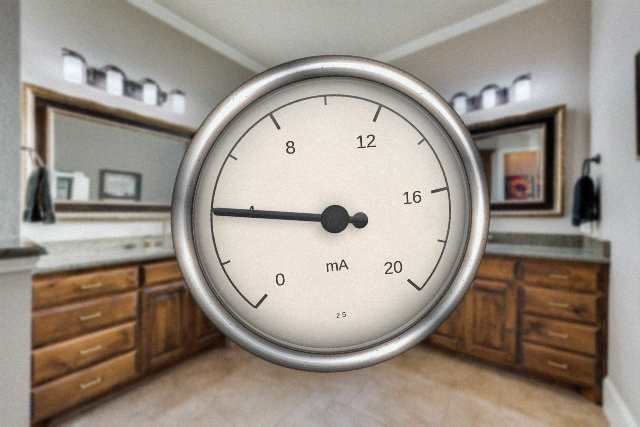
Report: 4,mA
